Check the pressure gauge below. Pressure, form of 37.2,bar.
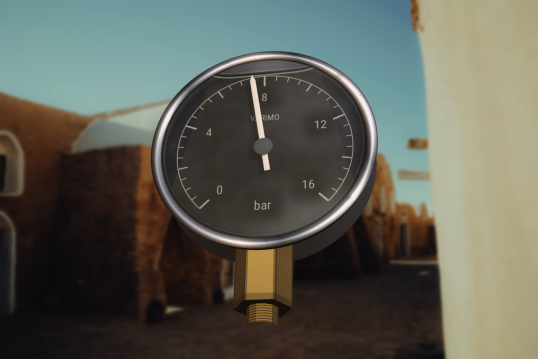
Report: 7.5,bar
